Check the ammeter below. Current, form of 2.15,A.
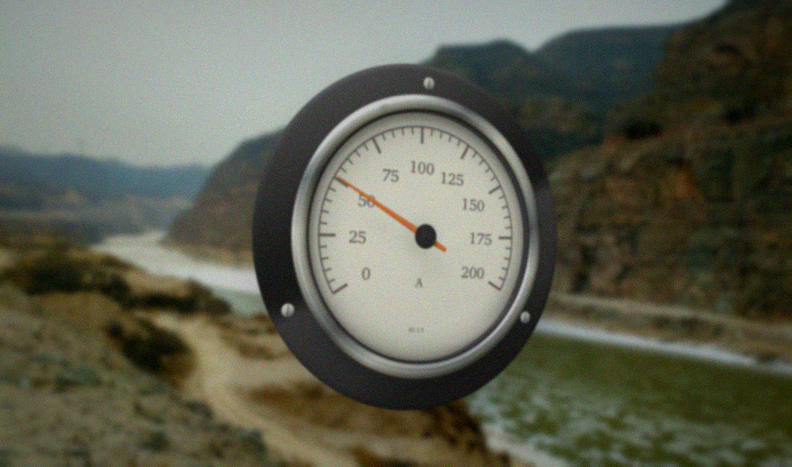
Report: 50,A
